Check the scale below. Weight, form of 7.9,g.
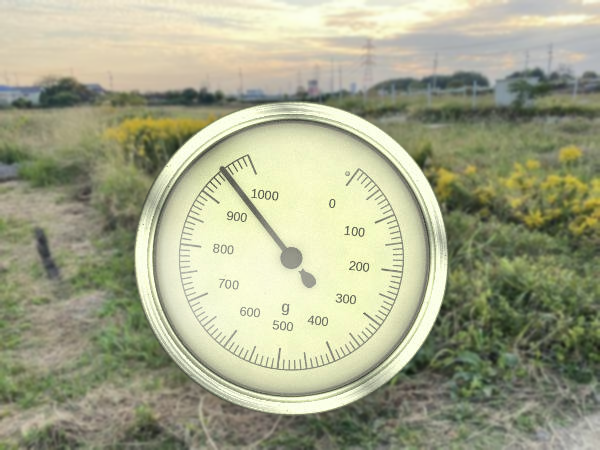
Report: 950,g
